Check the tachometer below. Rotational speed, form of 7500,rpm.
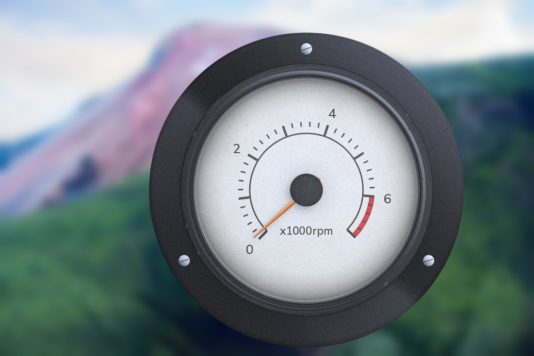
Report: 100,rpm
